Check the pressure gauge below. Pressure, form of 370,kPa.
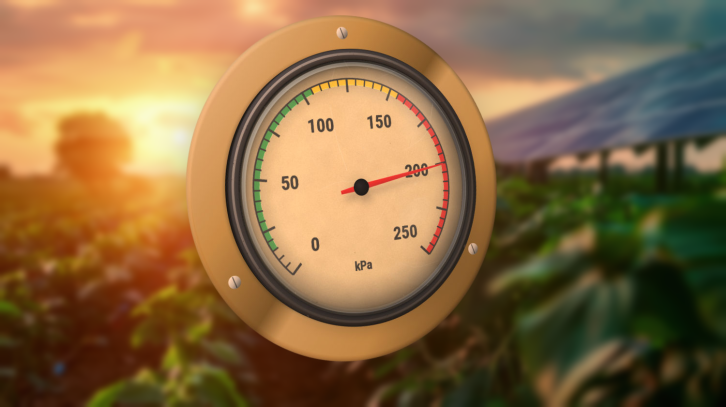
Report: 200,kPa
